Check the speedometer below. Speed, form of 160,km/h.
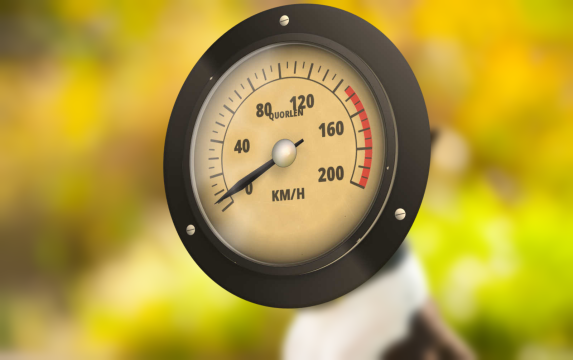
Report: 5,km/h
